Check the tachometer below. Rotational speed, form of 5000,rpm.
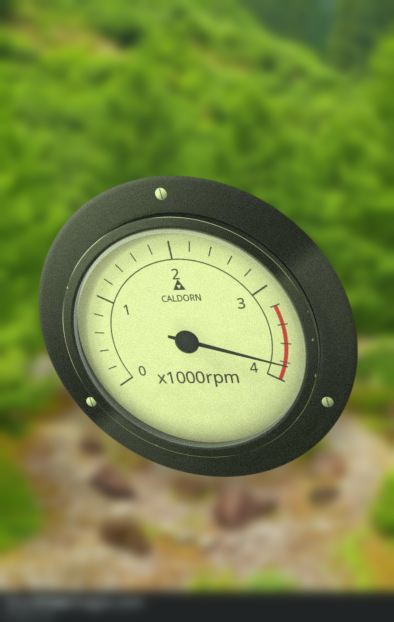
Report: 3800,rpm
